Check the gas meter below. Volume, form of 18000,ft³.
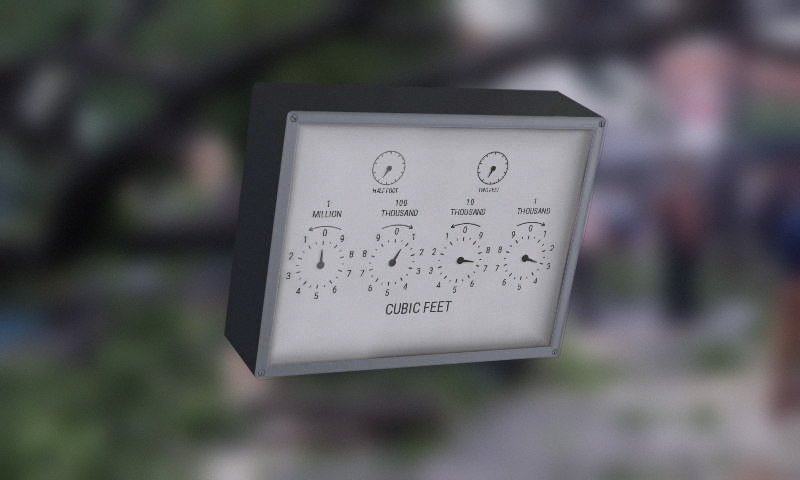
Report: 7300,ft³
